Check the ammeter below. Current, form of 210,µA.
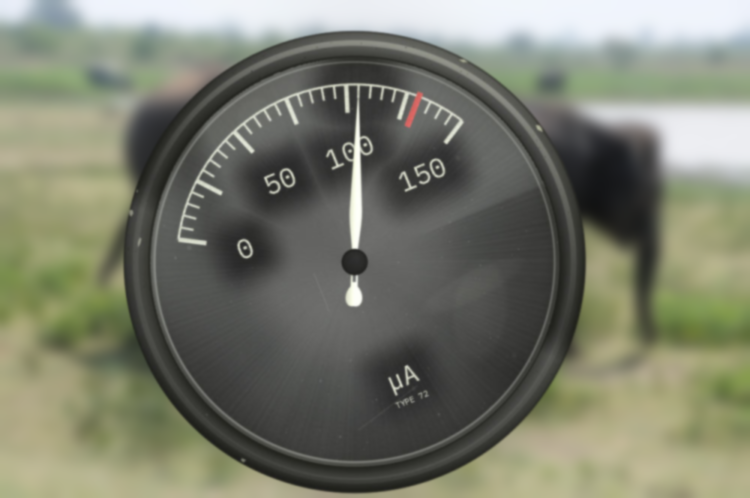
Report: 105,µA
